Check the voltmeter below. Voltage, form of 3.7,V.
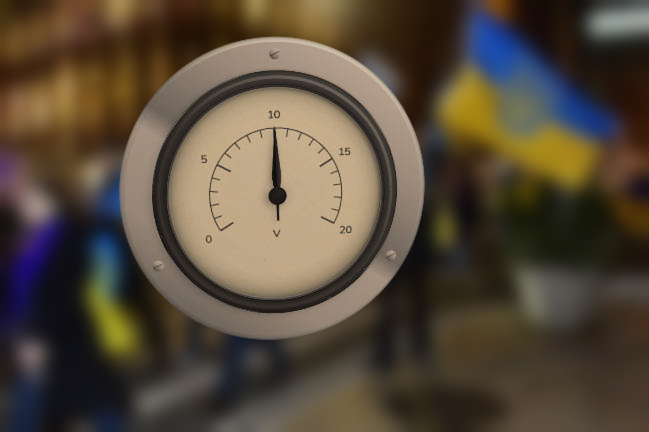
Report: 10,V
